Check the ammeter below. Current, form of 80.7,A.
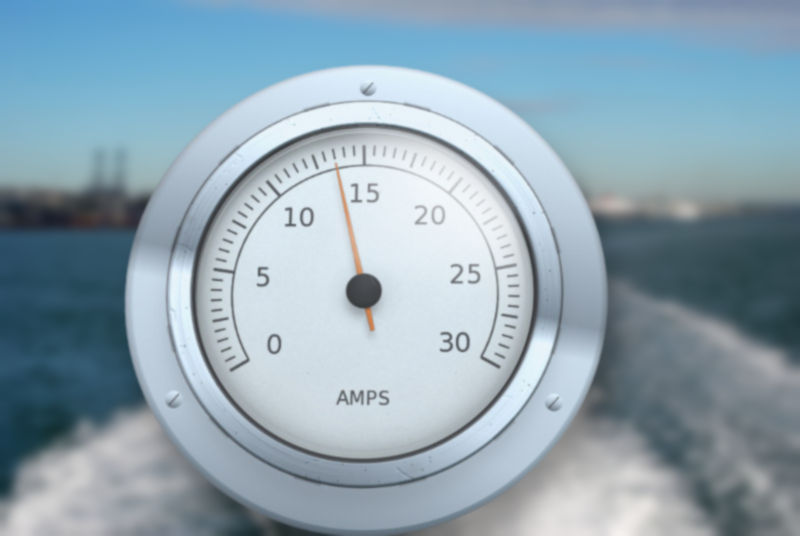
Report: 13.5,A
